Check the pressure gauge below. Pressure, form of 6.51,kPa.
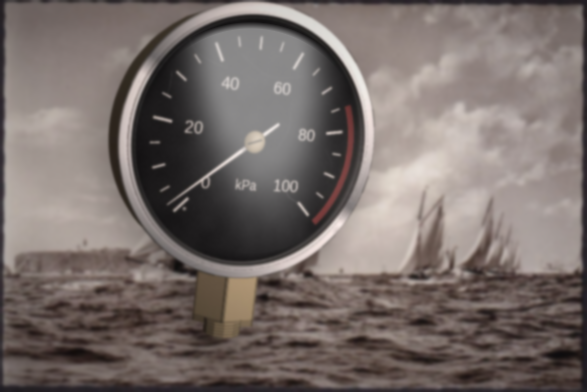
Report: 2.5,kPa
